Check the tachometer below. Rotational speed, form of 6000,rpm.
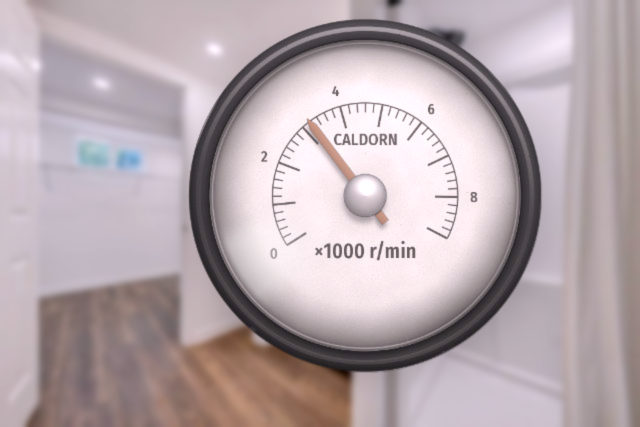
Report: 3200,rpm
